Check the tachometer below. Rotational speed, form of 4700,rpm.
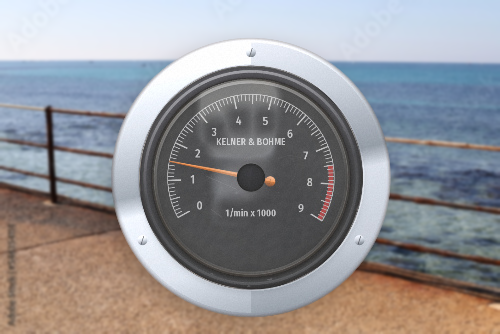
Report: 1500,rpm
